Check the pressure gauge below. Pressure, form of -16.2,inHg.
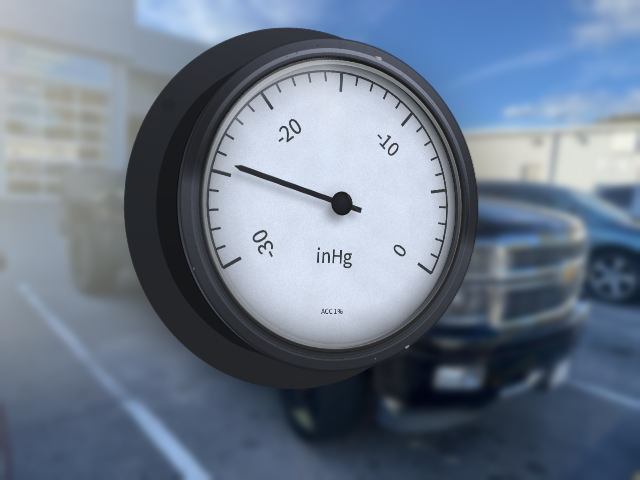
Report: -24.5,inHg
